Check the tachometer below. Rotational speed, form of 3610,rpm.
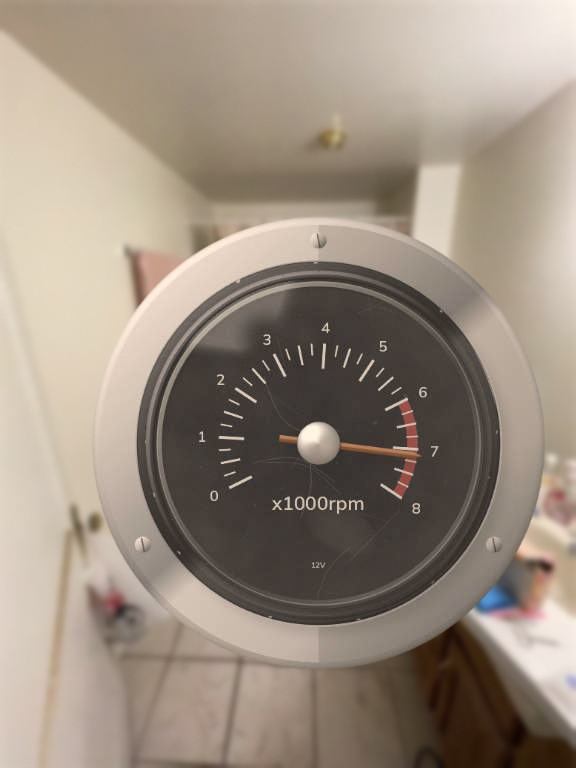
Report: 7125,rpm
